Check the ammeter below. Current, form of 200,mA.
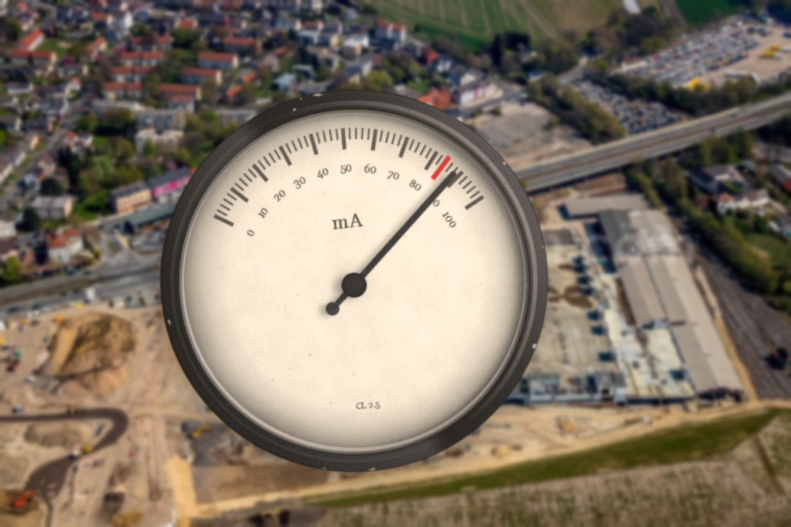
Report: 88,mA
